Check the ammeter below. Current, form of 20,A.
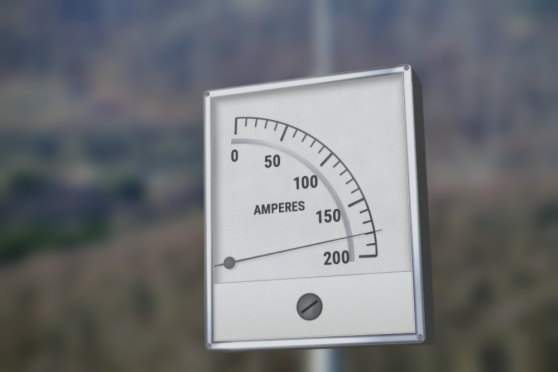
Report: 180,A
